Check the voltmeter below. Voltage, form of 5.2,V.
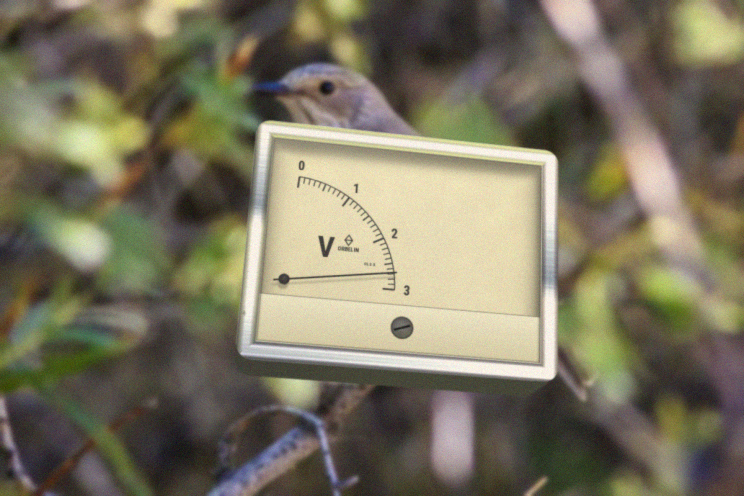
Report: 2.7,V
